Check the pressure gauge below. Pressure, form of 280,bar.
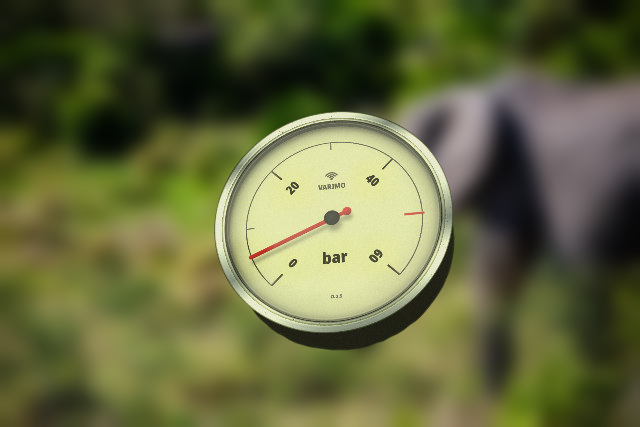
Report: 5,bar
